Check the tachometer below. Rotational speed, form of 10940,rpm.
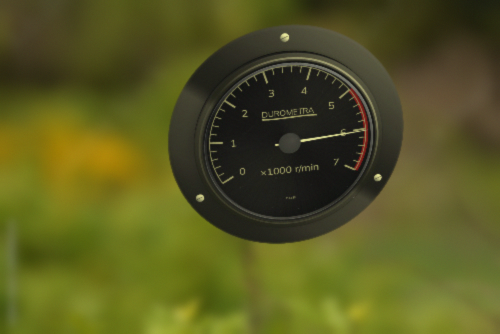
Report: 6000,rpm
